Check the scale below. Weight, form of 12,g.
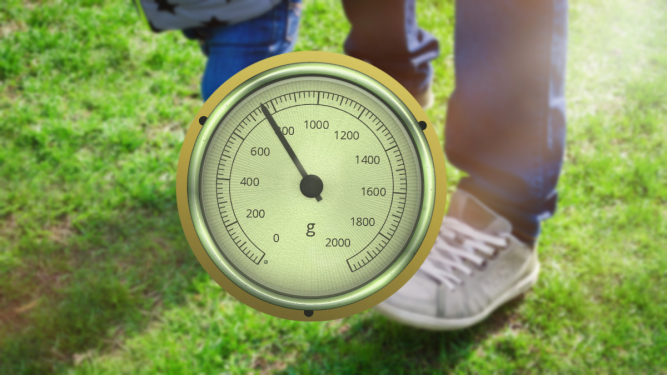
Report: 760,g
